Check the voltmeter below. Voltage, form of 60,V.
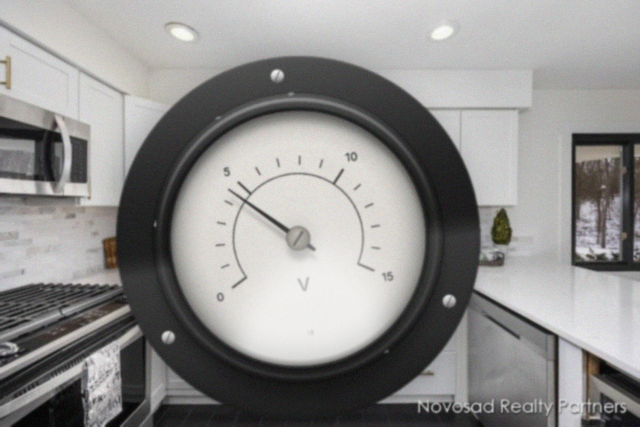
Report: 4.5,V
